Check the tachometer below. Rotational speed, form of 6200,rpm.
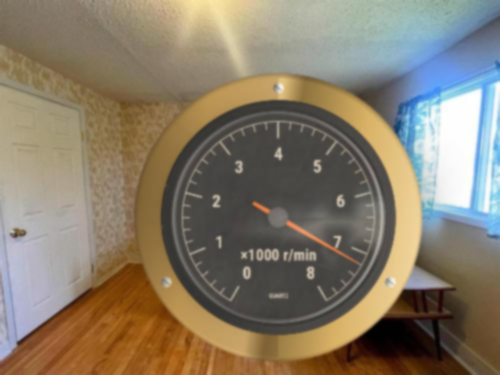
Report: 7200,rpm
